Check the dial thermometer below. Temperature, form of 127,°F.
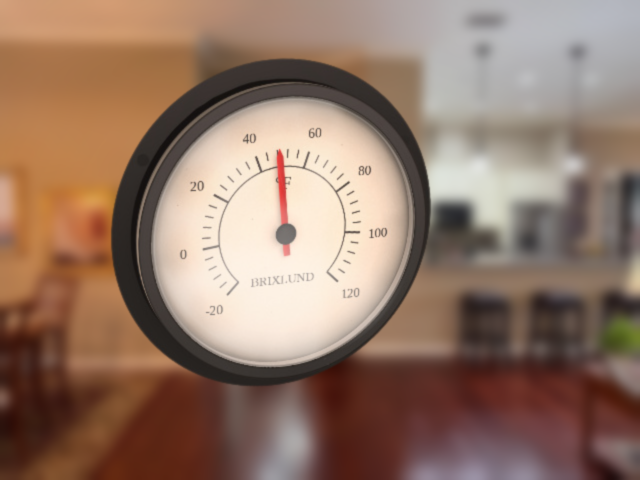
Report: 48,°F
